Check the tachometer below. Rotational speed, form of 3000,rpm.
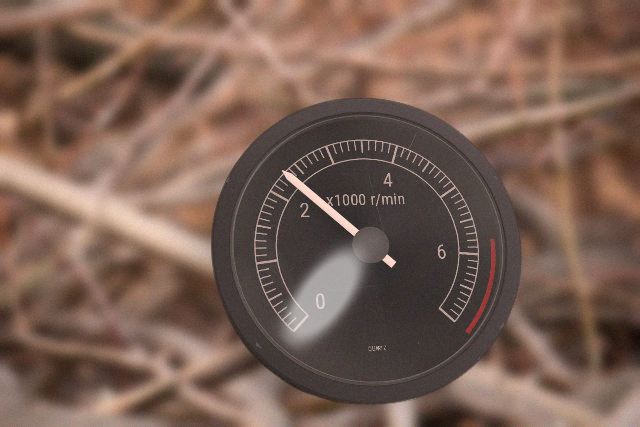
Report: 2300,rpm
